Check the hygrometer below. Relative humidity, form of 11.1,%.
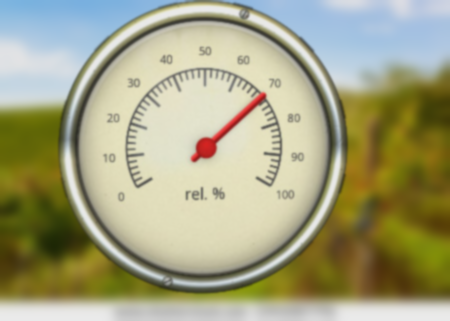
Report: 70,%
